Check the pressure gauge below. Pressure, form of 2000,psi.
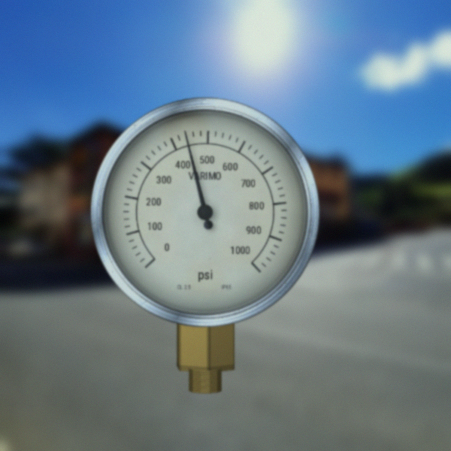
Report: 440,psi
